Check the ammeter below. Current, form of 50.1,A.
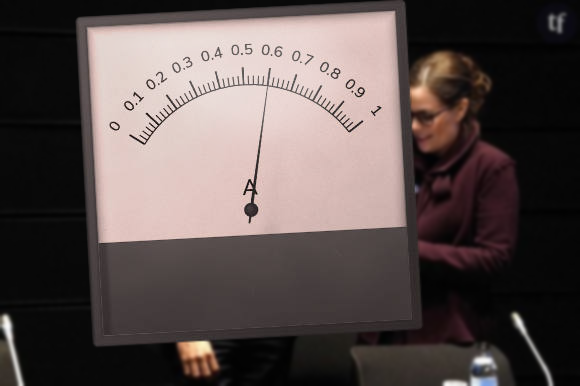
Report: 0.6,A
